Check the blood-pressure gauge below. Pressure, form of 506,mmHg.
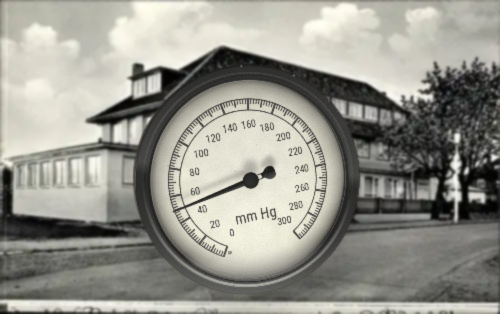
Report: 50,mmHg
